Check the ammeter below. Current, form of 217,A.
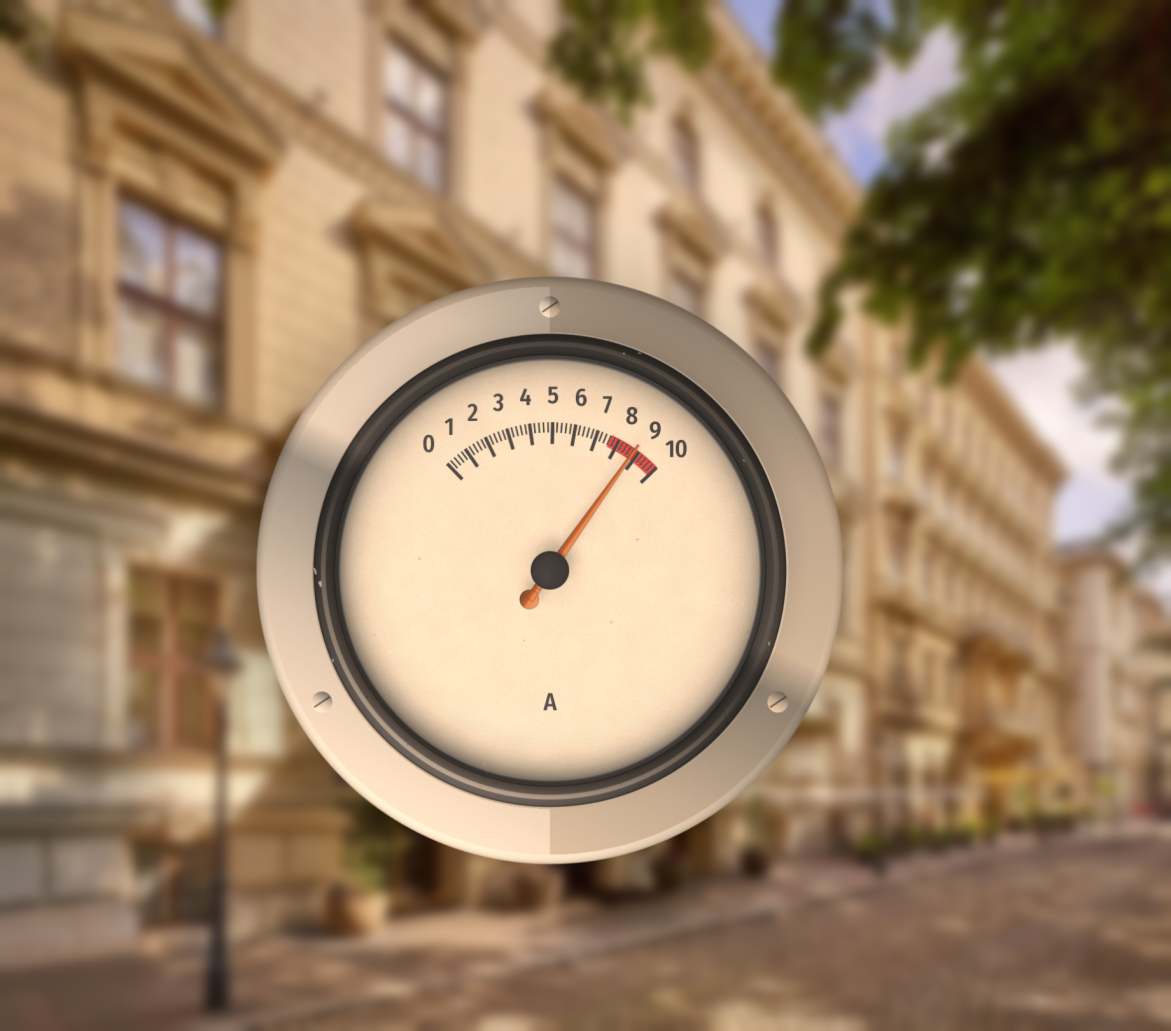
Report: 8.8,A
